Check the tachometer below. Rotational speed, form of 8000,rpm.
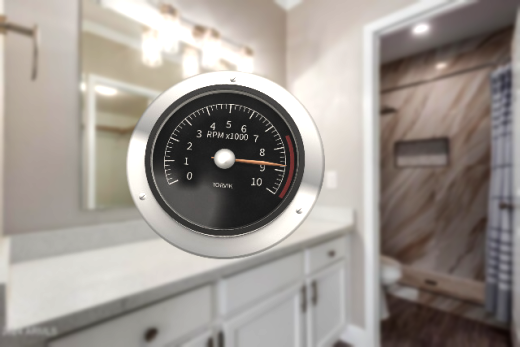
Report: 8800,rpm
